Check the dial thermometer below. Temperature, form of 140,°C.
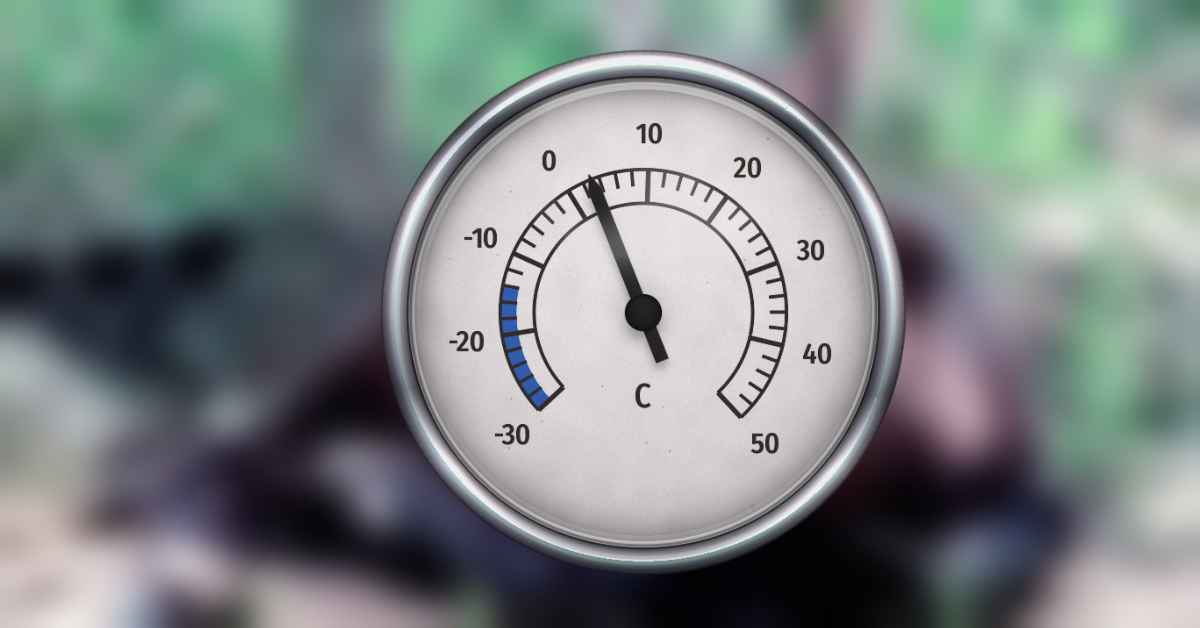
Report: 3,°C
